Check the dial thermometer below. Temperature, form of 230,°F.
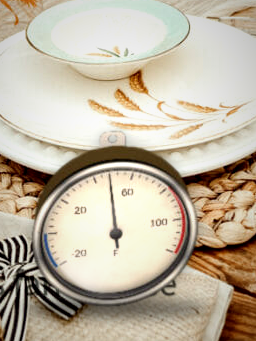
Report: 48,°F
